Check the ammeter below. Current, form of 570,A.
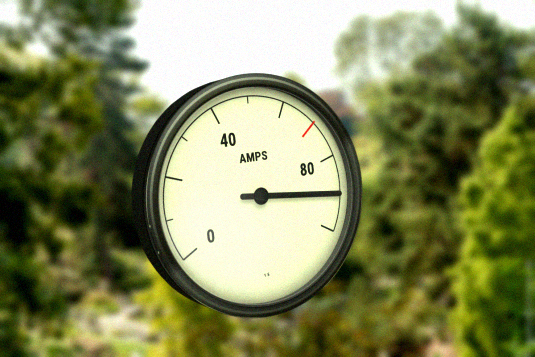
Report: 90,A
